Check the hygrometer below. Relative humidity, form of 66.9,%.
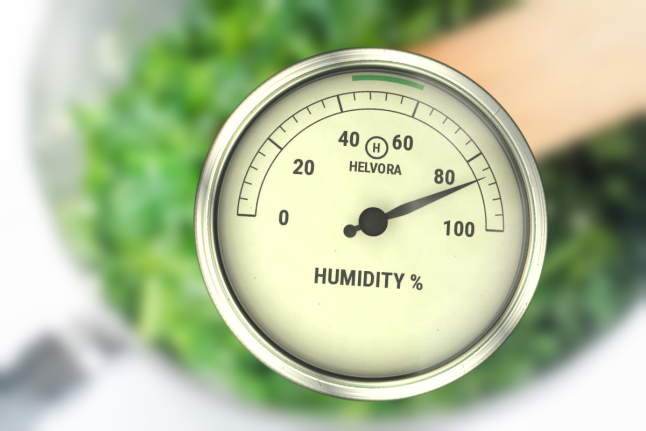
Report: 86,%
